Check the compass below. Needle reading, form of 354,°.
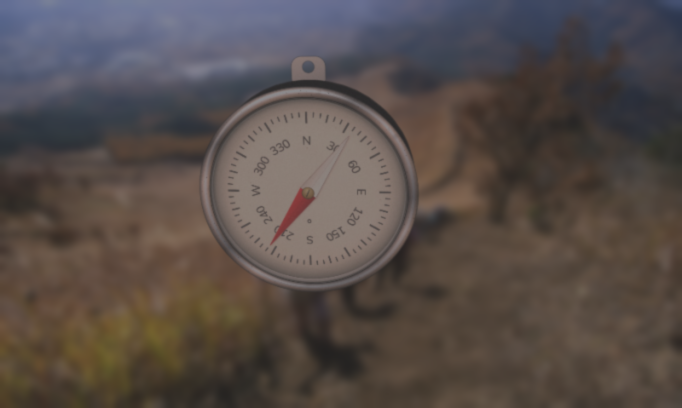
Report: 215,°
